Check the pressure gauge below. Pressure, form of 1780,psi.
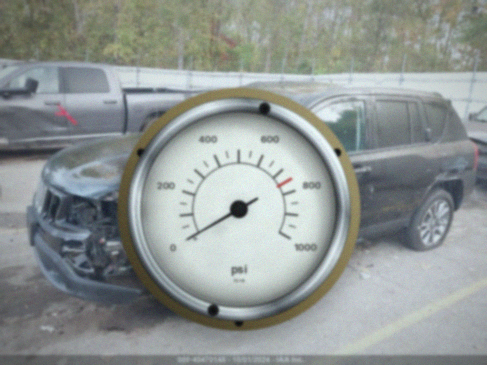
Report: 0,psi
